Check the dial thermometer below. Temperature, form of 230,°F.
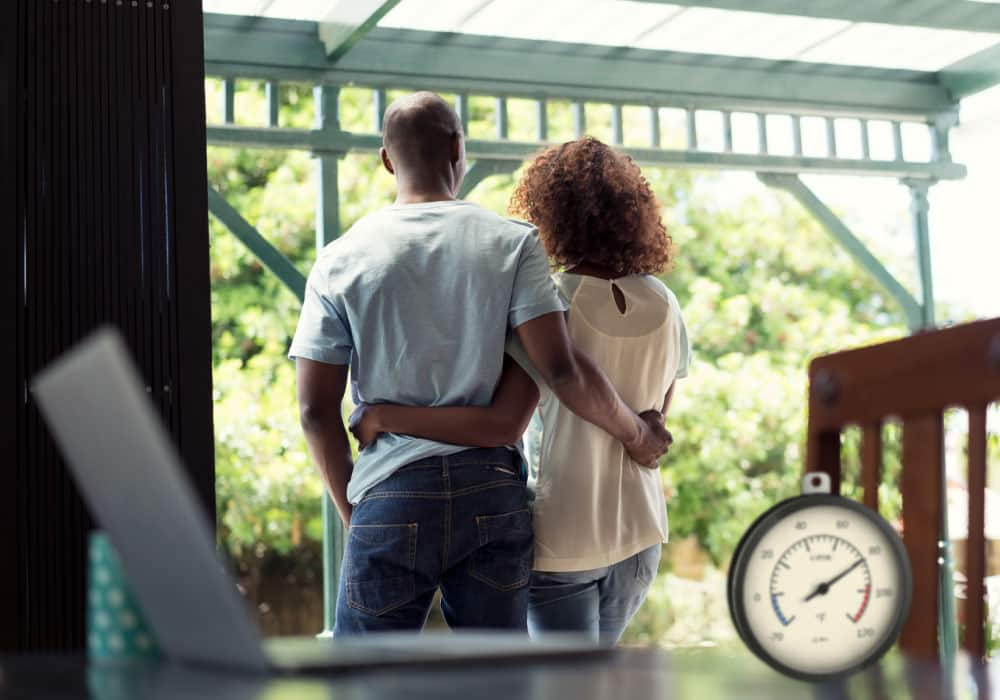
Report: 80,°F
